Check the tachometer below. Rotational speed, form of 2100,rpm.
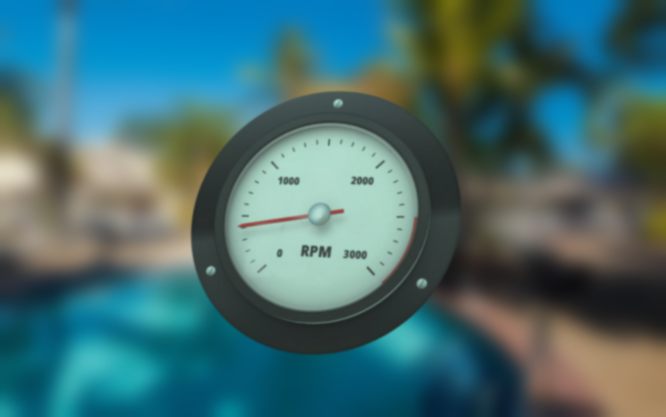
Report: 400,rpm
